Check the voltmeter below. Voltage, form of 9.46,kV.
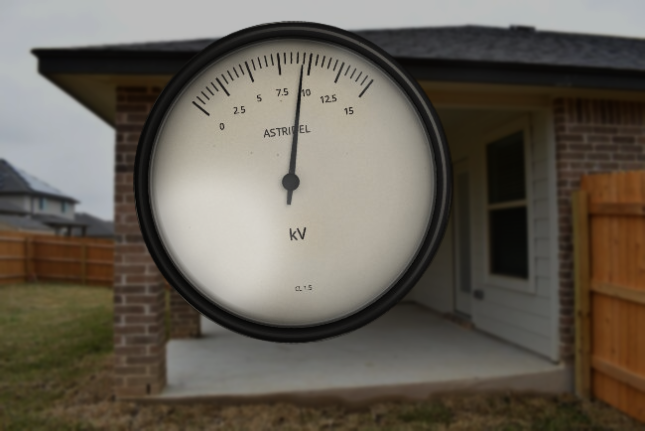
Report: 9.5,kV
